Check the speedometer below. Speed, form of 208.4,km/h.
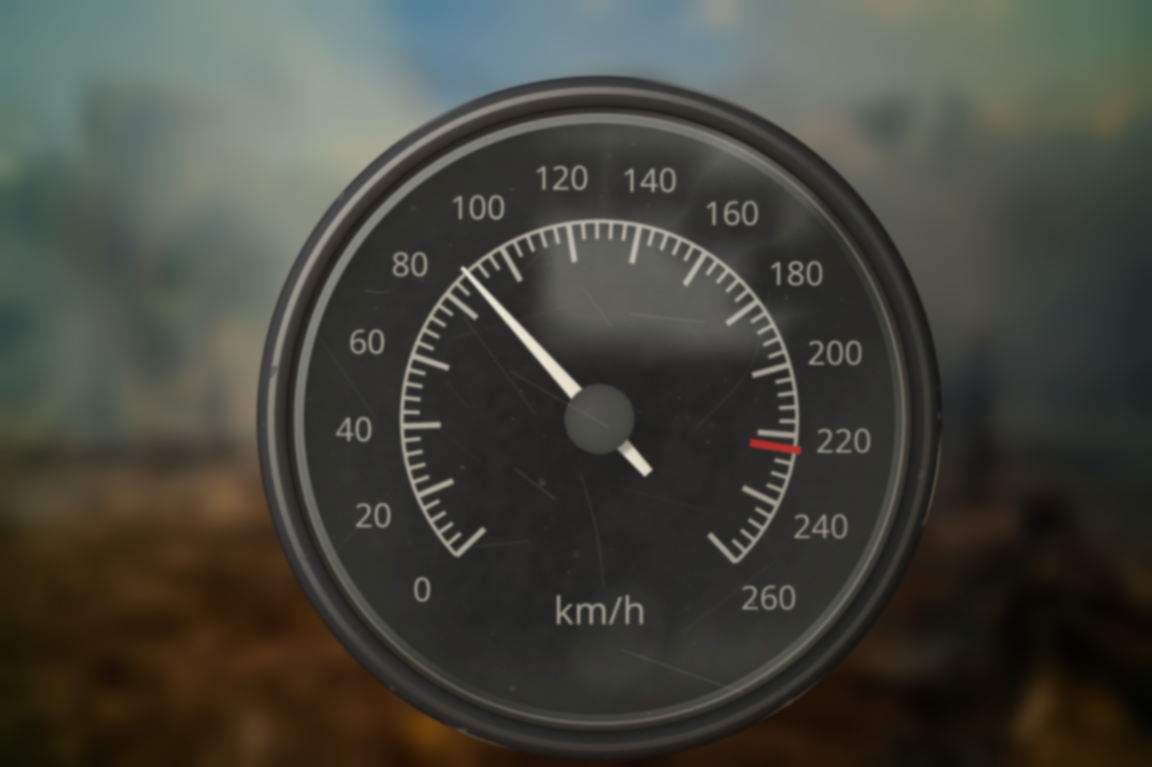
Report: 88,km/h
